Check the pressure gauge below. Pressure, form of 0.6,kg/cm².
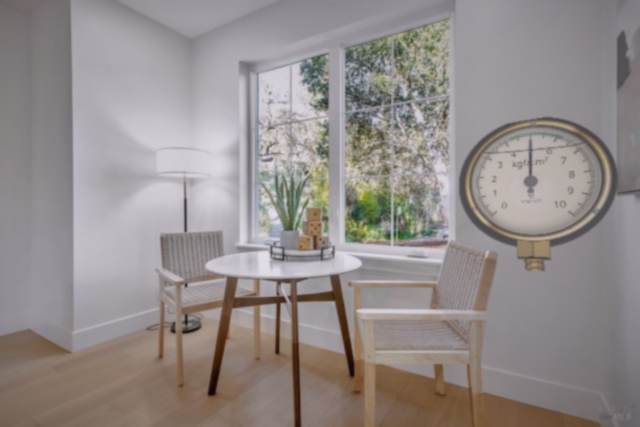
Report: 5,kg/cm²
